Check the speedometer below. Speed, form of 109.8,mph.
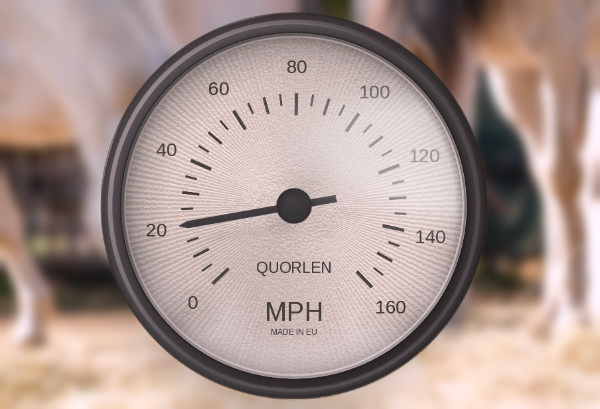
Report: 20,mph
